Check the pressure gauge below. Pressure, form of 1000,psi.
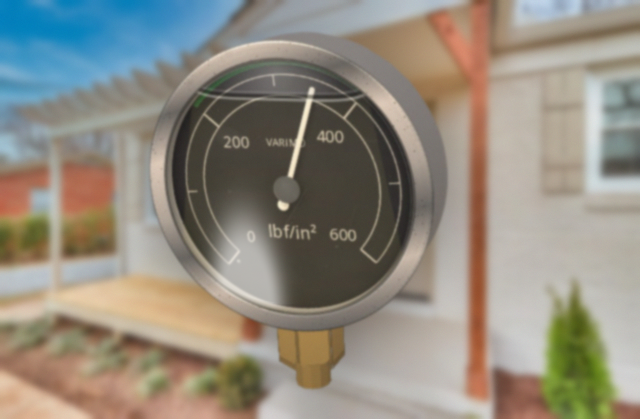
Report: 350,psi
